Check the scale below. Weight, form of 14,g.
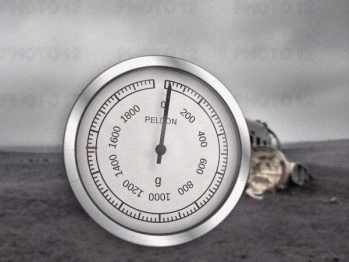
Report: 20,g
